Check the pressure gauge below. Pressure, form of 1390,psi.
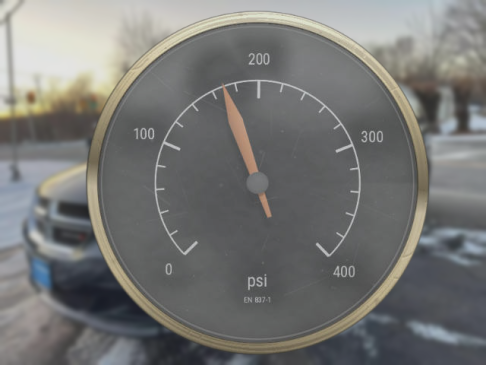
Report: 170,psi
